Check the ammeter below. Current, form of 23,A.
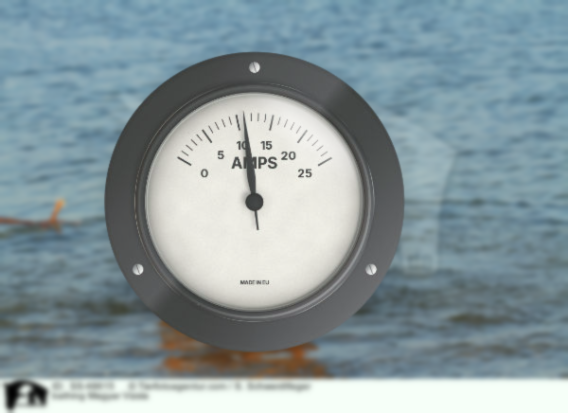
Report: 11,A
